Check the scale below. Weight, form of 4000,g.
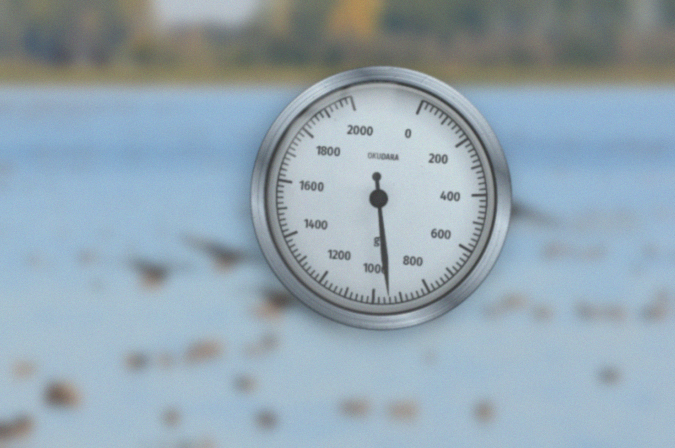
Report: 940,g
